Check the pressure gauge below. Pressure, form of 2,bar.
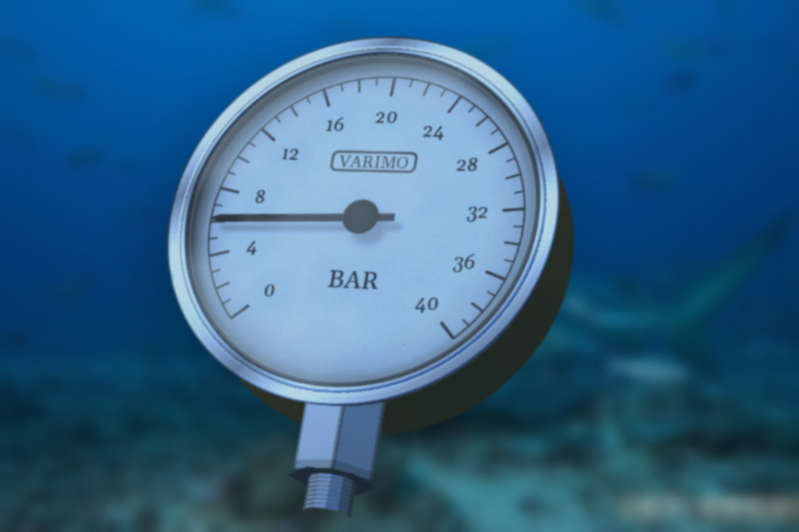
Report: 6,bar
